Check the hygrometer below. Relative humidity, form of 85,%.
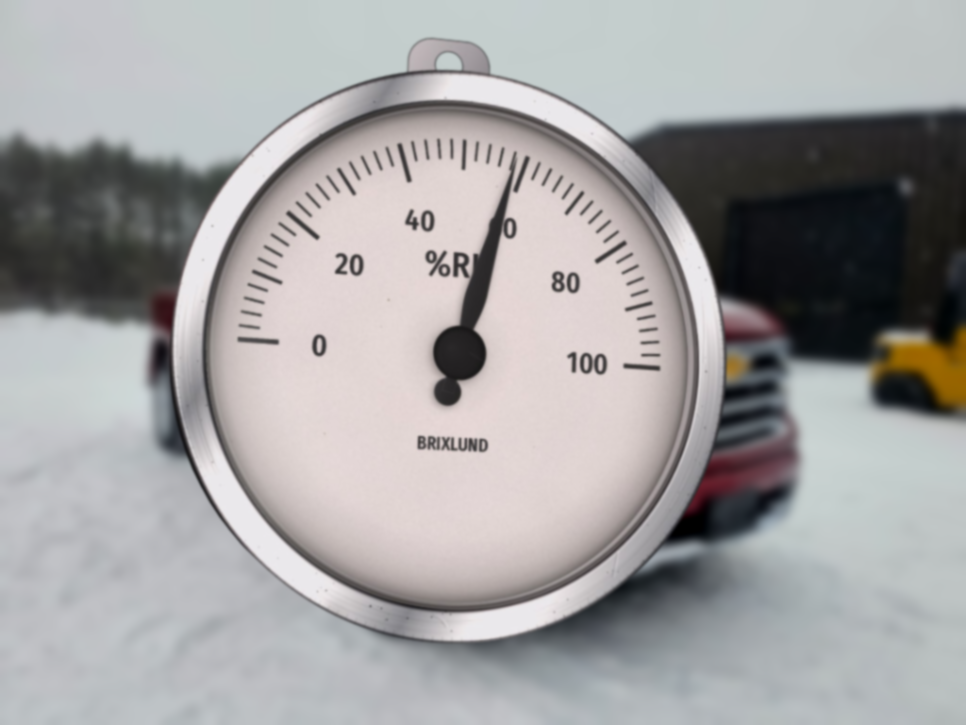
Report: 58,%
